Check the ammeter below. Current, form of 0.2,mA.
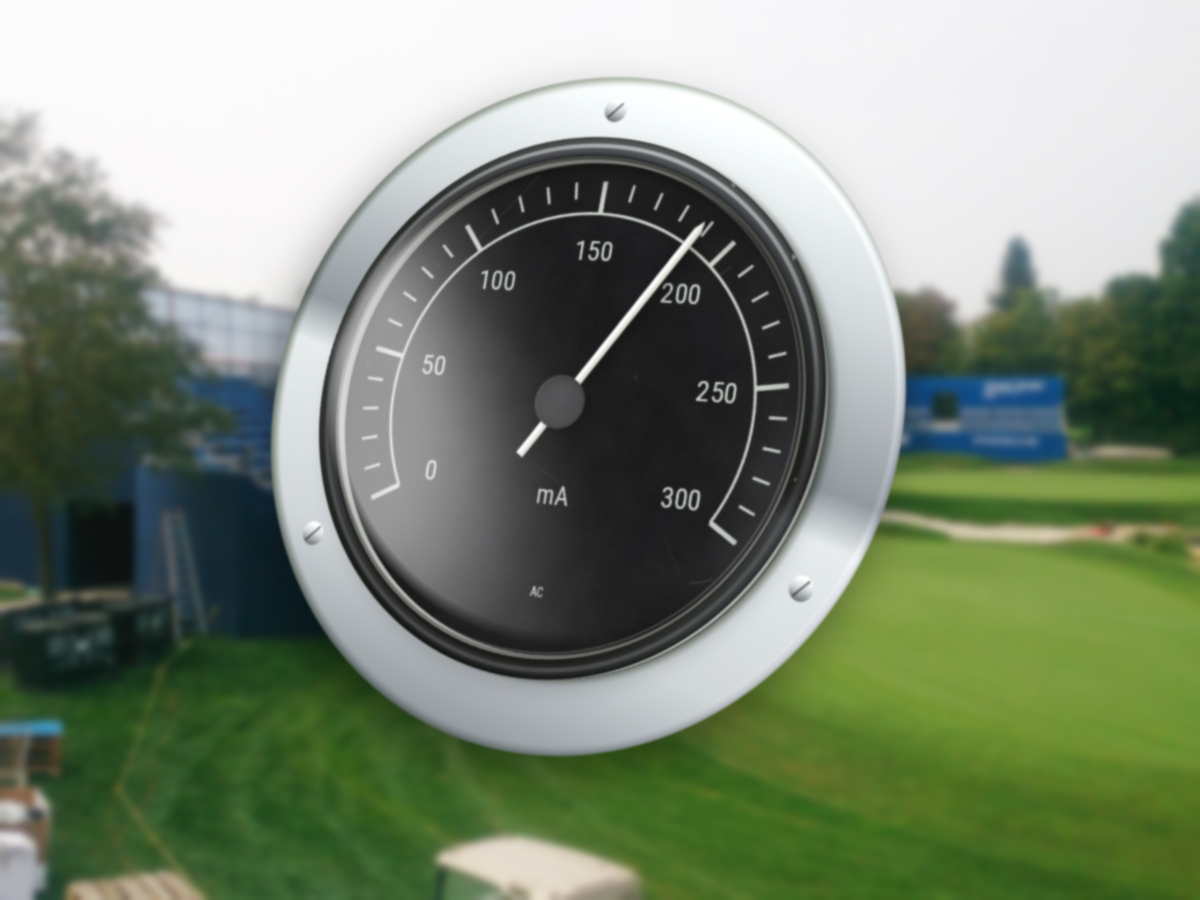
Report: 190,mA
